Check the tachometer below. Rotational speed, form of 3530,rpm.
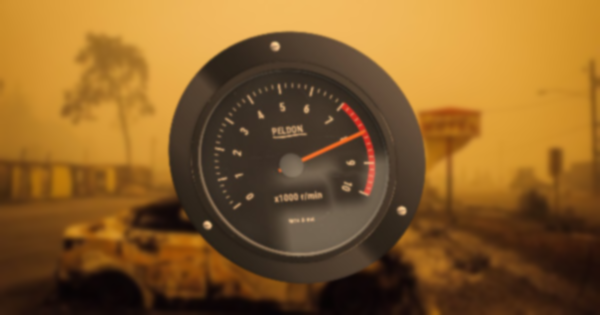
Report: 8000,rpm
